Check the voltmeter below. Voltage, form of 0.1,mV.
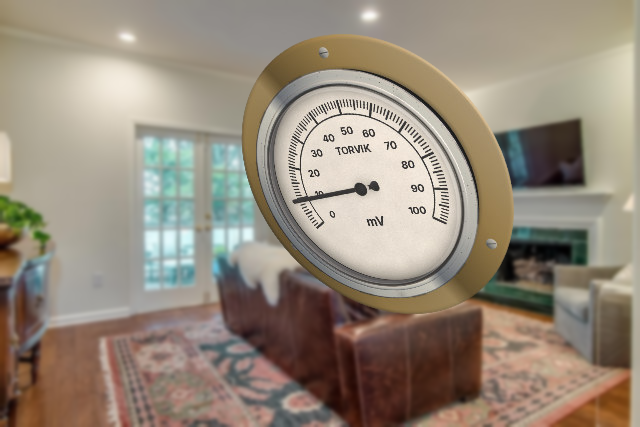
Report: 10,mV
